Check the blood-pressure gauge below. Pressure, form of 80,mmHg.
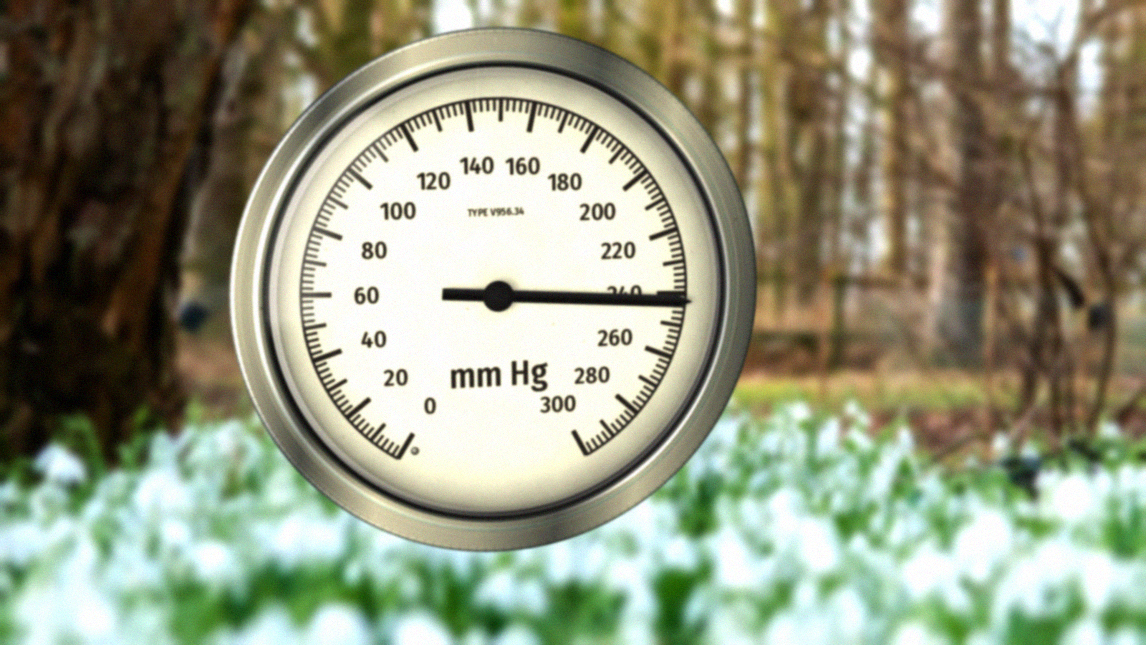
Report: 242,mmHg
